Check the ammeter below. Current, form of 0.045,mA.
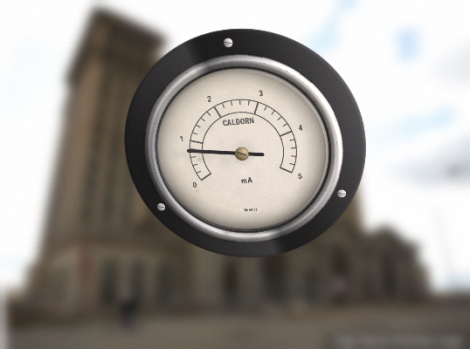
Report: 0.8,mA
